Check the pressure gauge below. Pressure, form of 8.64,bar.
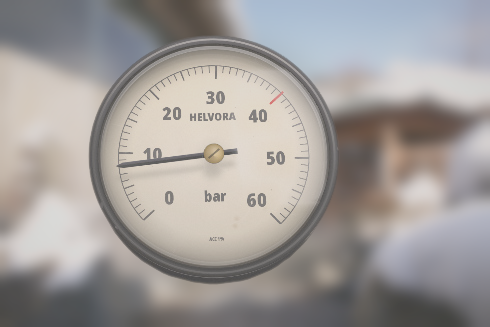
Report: 8,bar
